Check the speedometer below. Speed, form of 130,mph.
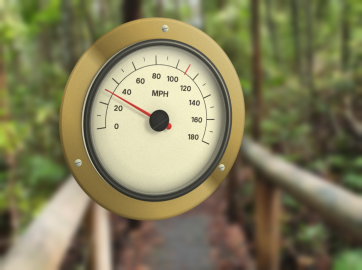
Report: 30,mph
